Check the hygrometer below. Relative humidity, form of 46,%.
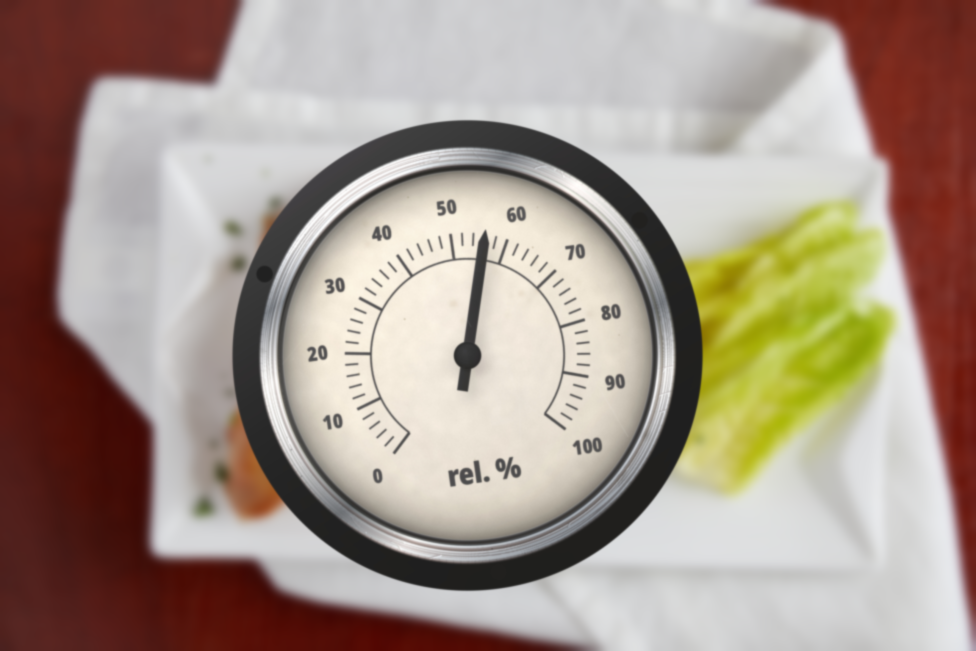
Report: 56,%
